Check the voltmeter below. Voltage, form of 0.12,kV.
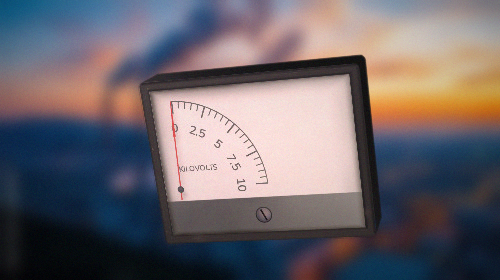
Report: 0,kV
